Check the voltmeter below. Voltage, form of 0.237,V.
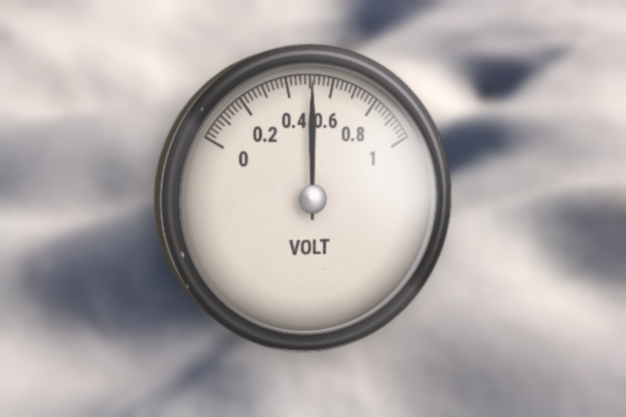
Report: 0.5,V
